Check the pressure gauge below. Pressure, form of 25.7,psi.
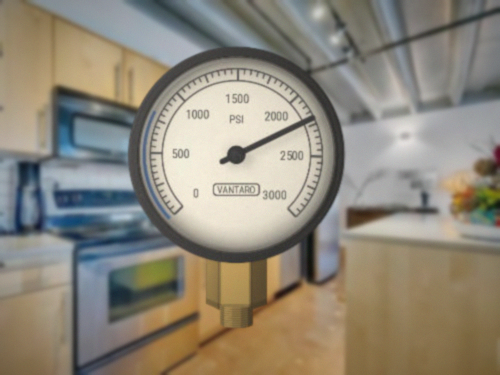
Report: 2200,psi
